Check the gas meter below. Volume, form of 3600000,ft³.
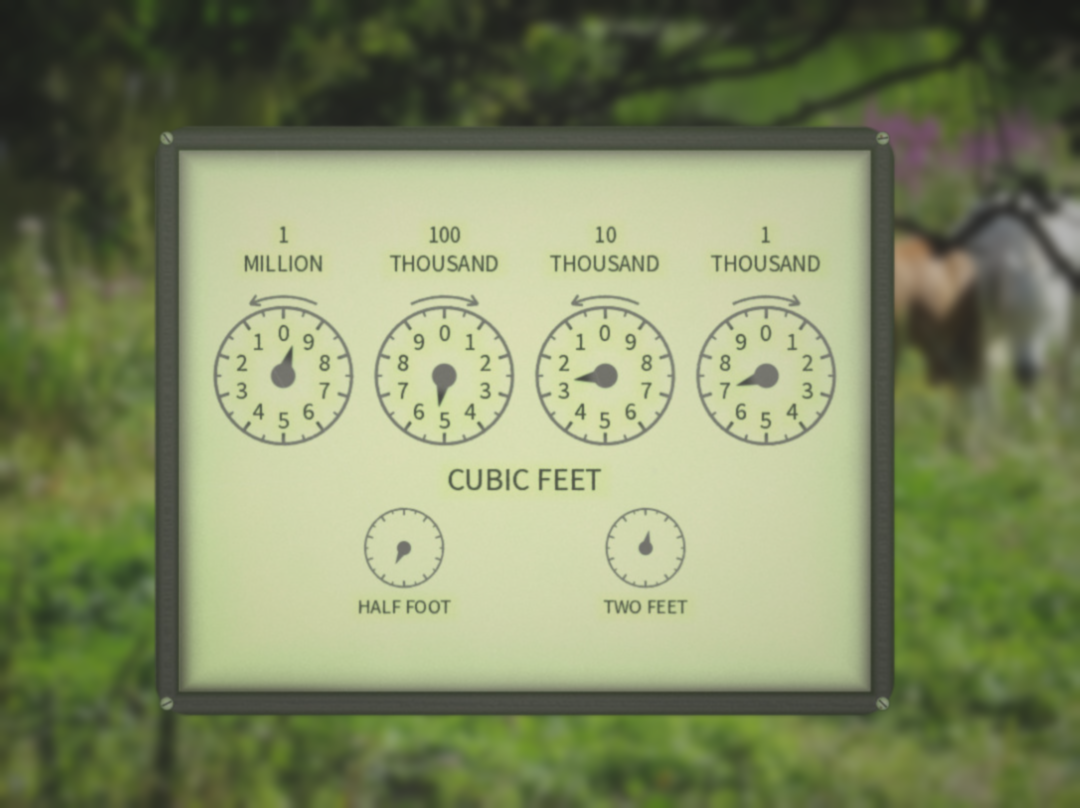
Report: 952700,ft³
